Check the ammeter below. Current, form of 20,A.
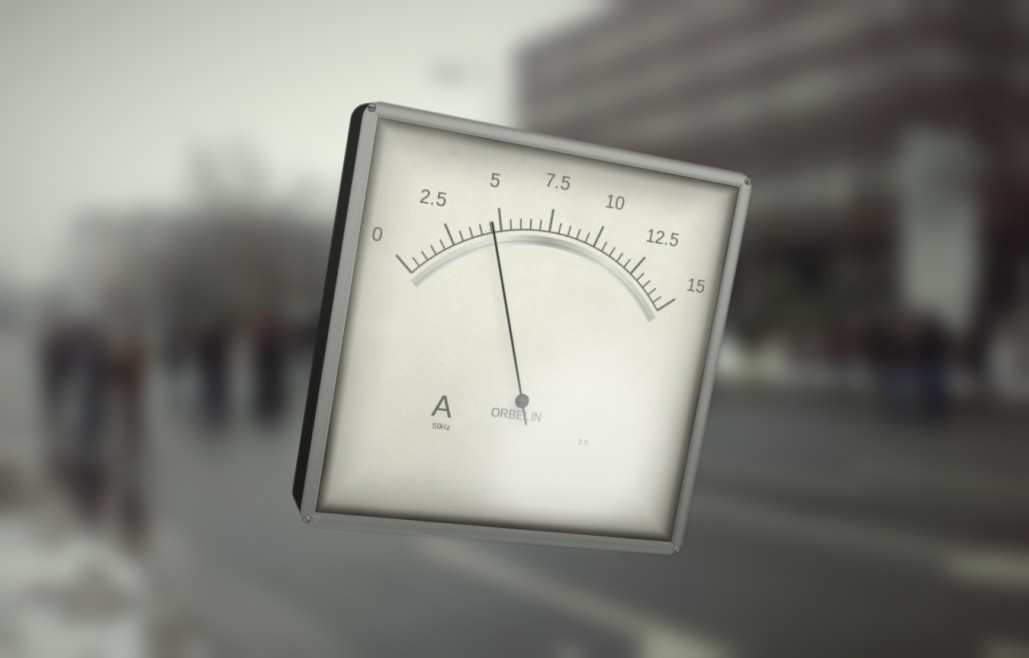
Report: 4.5,A
